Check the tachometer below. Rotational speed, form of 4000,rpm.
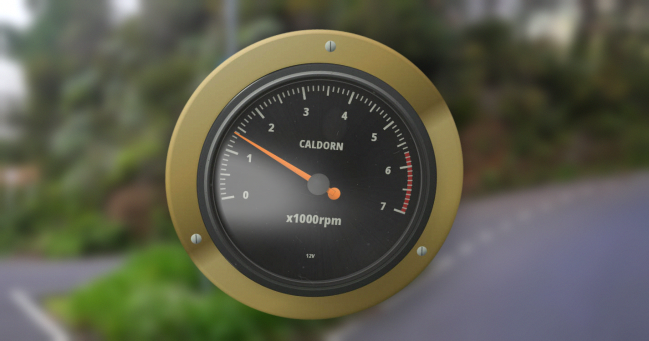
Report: 1400,rpm
